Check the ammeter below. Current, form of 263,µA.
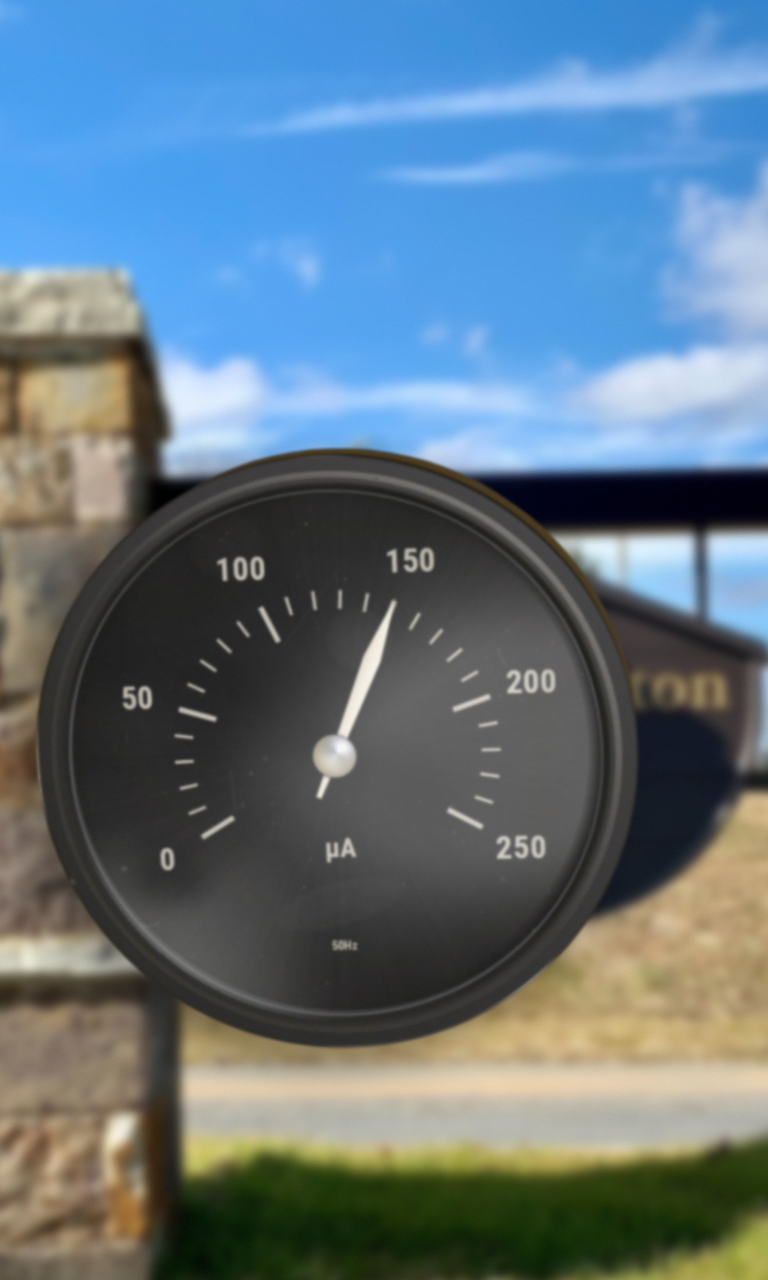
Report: 150,µA
